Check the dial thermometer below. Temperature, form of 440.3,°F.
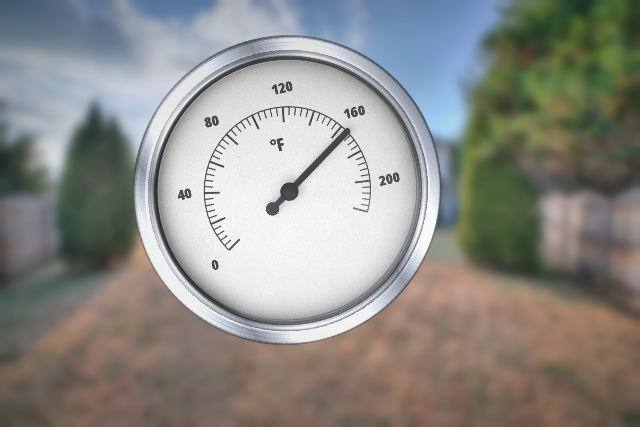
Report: 164,°F
